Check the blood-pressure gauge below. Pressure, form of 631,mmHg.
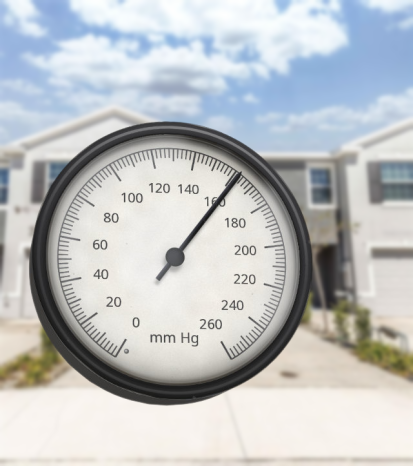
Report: 162,mmHg
